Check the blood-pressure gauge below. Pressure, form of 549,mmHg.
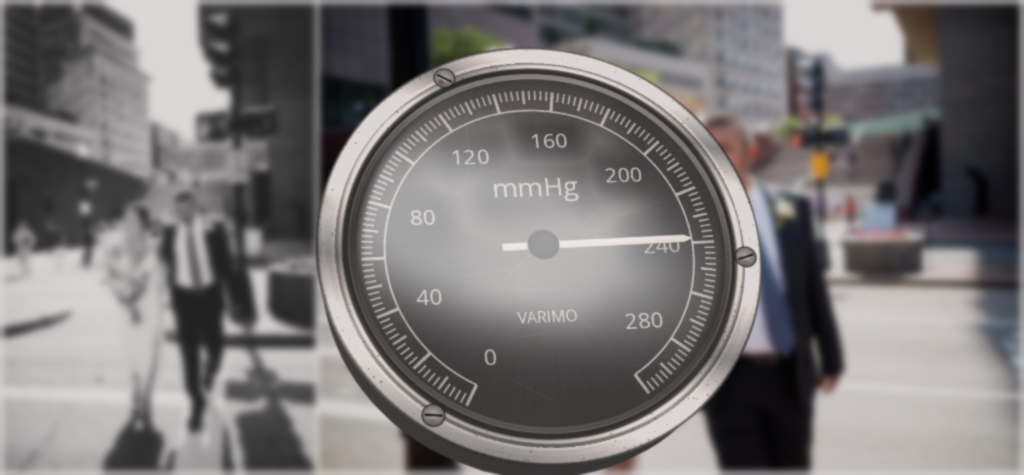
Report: 240,mmHg
